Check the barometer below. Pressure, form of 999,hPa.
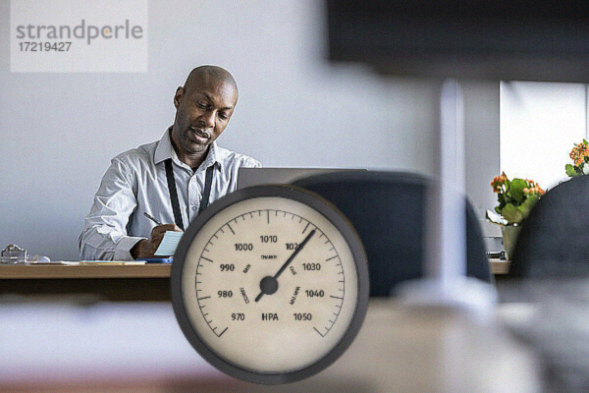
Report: 1022,hPa
